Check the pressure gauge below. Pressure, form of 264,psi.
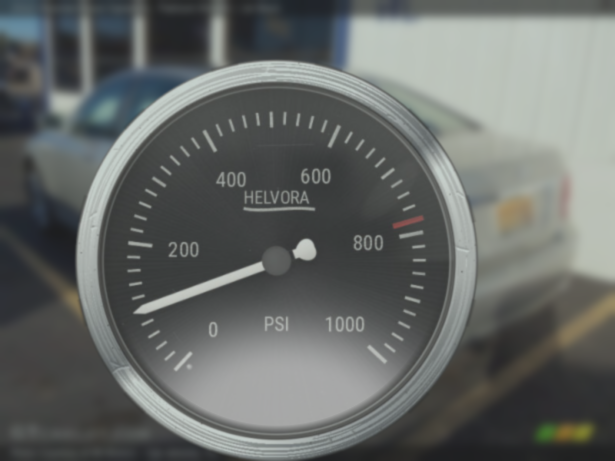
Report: 100,psi
